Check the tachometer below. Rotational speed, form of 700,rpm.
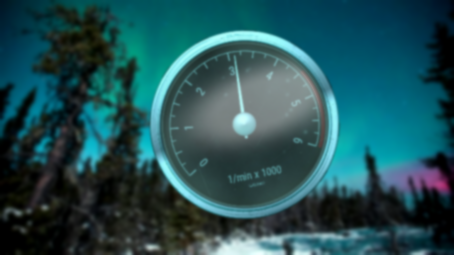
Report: 3125,rpm
